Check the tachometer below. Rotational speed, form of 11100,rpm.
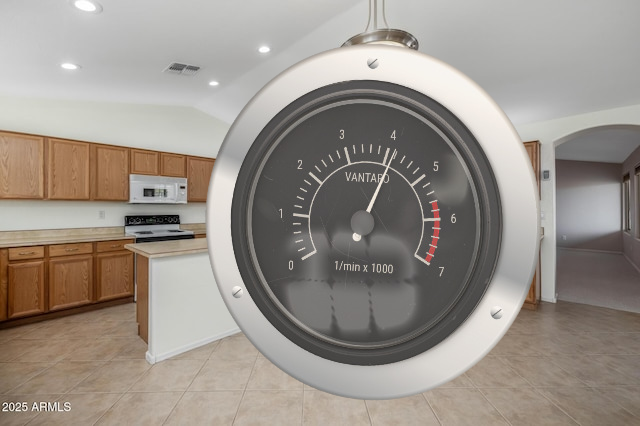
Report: 4200,rpm
